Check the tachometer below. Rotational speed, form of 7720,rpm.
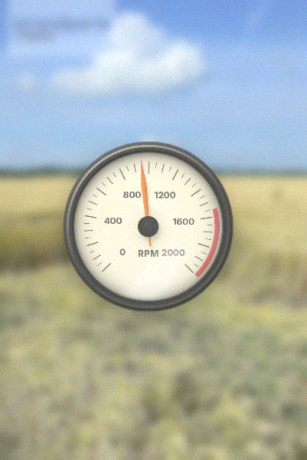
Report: 950,rpm
